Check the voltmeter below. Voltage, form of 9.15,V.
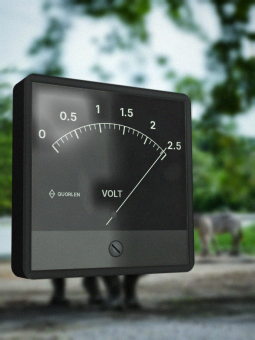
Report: 2.4,V
